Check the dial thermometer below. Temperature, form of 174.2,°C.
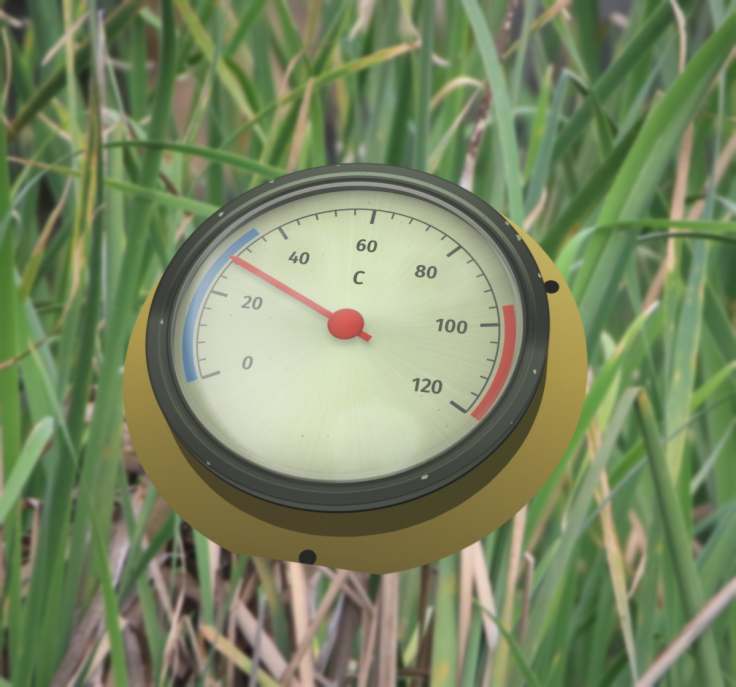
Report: 28,°C
